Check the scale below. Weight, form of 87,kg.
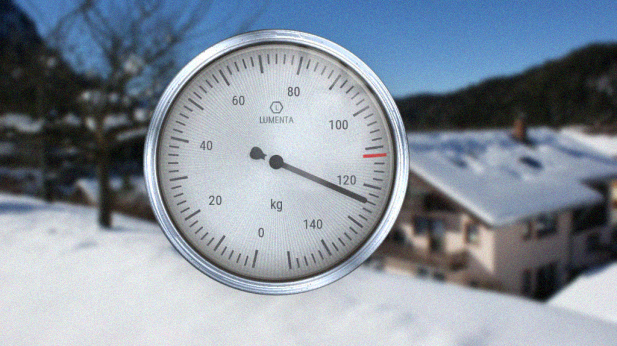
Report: 124,kg
